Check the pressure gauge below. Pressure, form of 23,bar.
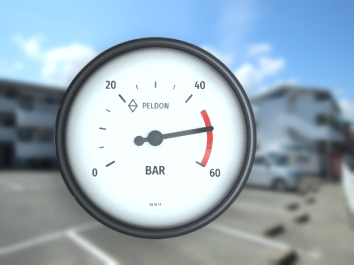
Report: 50,bar
